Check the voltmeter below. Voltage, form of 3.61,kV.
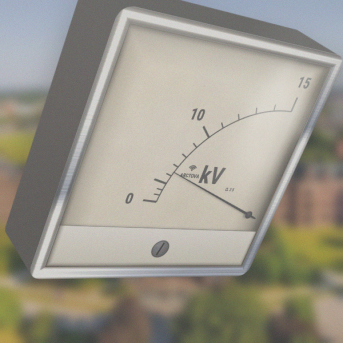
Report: 6.5,kV
